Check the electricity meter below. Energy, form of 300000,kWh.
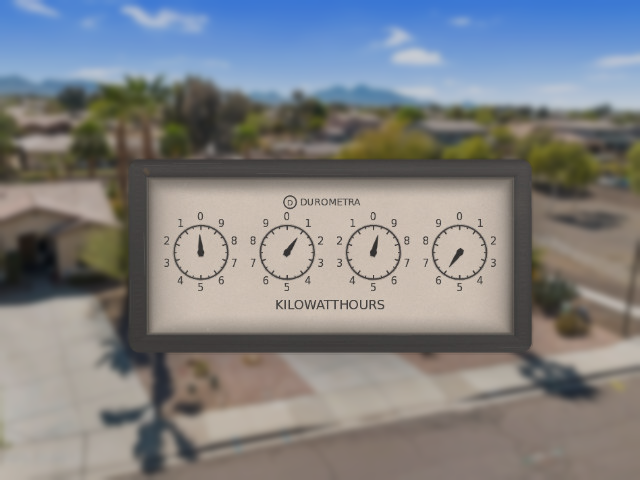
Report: 96,kWh
